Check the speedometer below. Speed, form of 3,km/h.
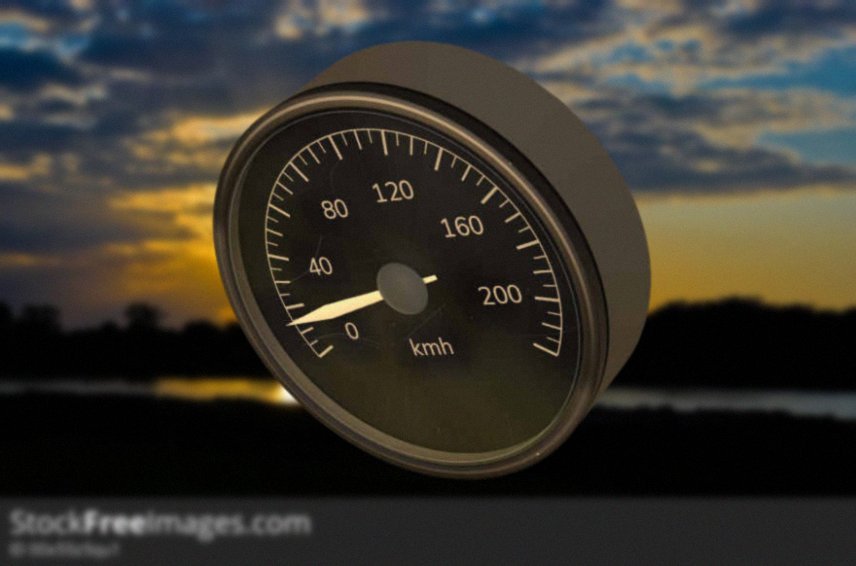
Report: 15,km/h
